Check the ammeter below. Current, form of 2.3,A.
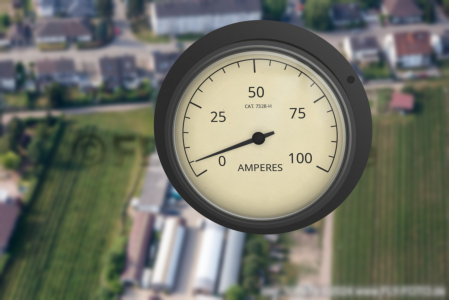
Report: 5,A
